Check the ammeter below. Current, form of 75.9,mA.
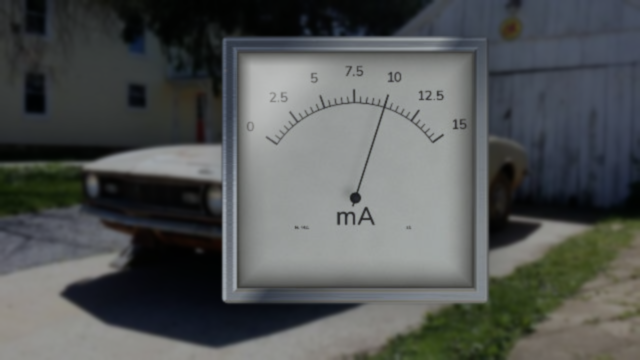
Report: 10,mA
